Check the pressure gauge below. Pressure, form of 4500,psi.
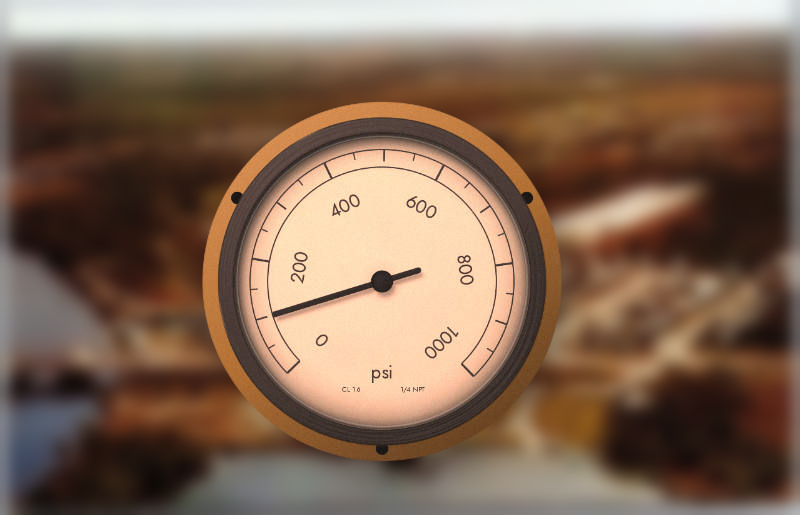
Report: 100,psi
